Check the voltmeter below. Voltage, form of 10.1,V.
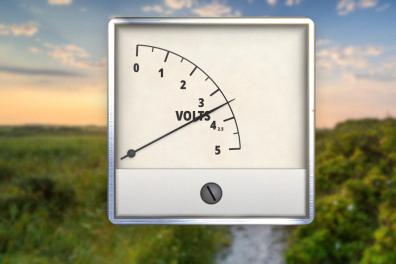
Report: 3.5,V
